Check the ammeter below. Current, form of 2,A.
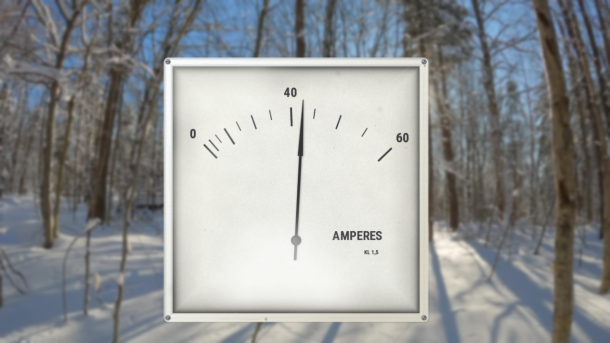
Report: 42.5,A
